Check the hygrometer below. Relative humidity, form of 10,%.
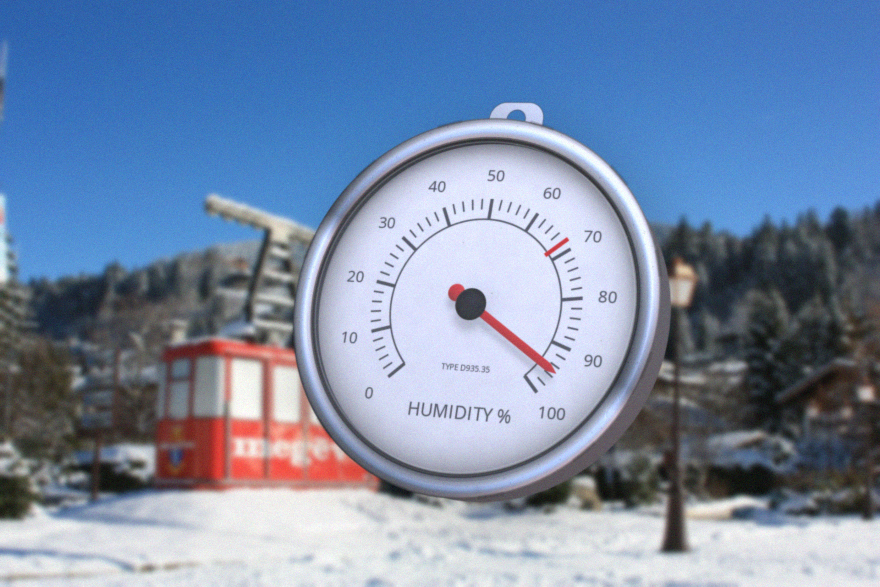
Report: 95,%
